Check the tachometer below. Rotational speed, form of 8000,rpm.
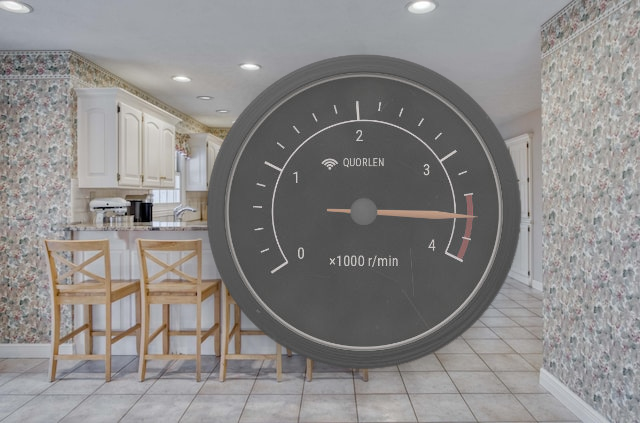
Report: 3600,rpm
